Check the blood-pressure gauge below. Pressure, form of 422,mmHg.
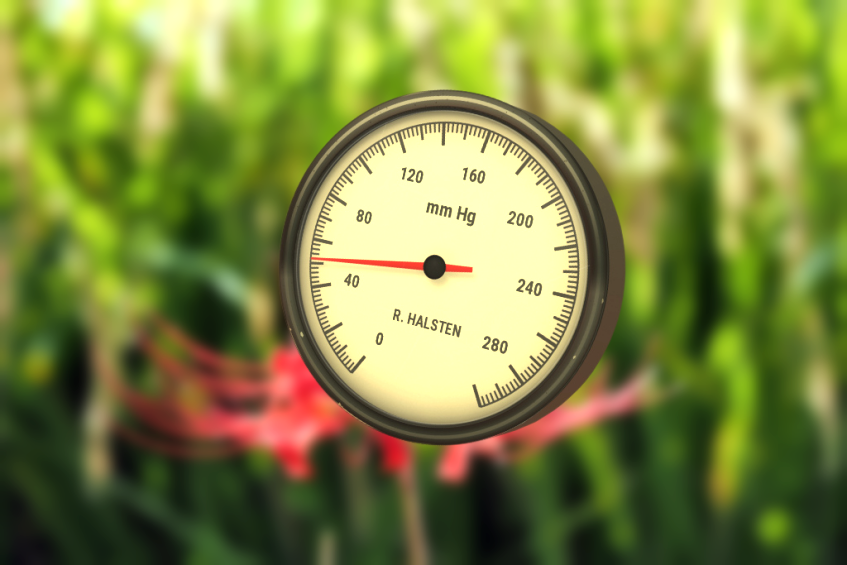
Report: 52,mmHg
